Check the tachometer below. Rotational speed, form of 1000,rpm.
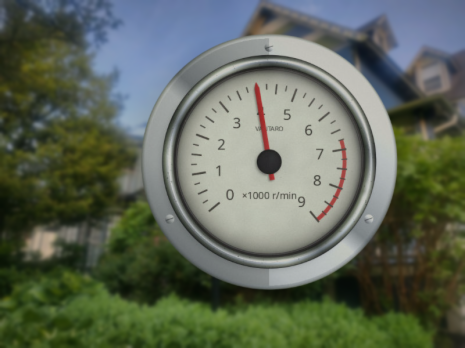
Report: 4000,rpm
